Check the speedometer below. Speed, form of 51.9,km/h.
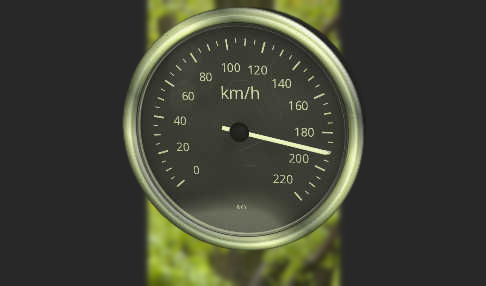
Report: 190,km/h
